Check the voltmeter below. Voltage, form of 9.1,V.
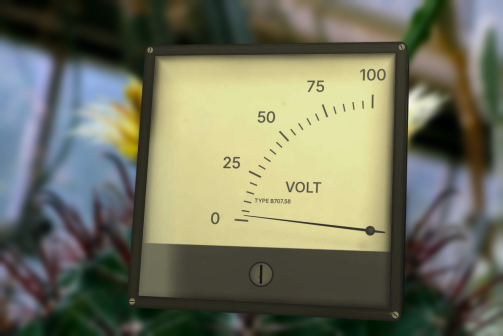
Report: 2.5,V
